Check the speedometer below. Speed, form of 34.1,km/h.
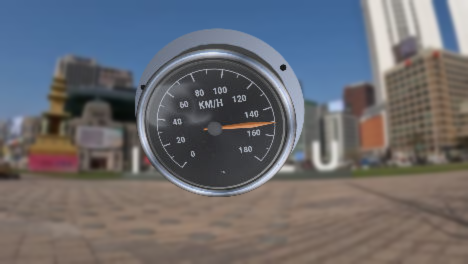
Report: 150,km/h
